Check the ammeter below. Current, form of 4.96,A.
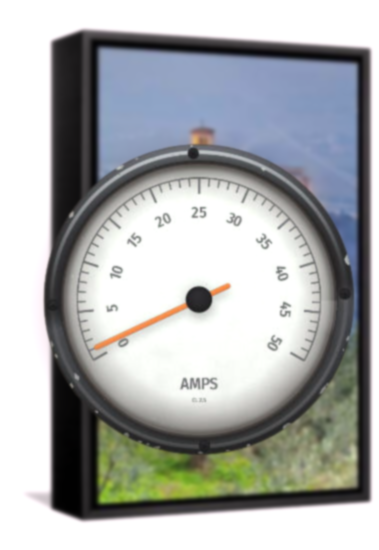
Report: 1,A
